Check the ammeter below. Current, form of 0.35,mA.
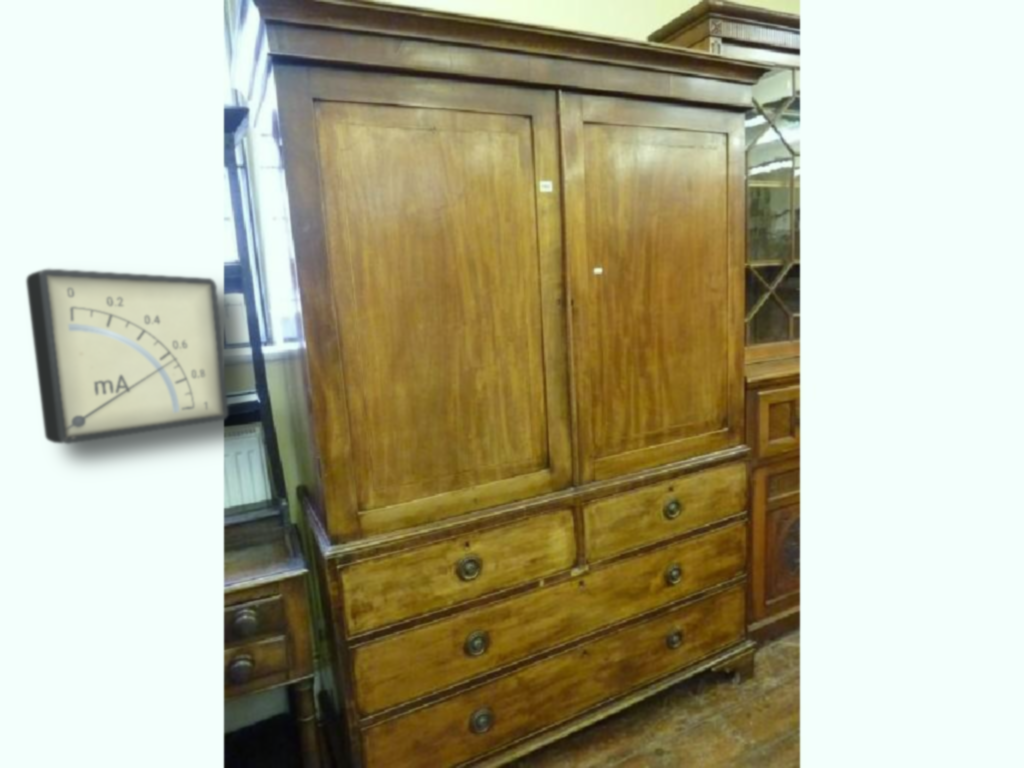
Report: 0.65,mA
